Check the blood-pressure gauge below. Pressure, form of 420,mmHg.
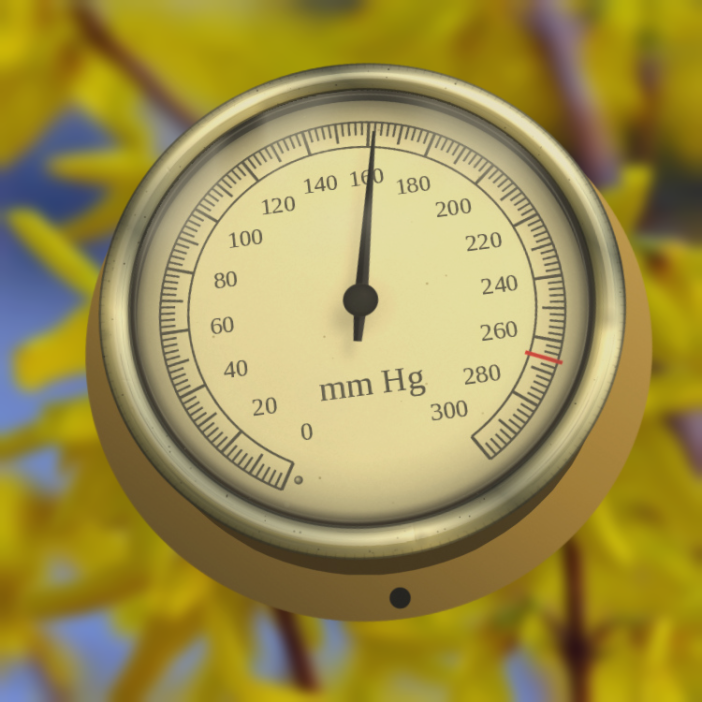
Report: 162,mmHg
